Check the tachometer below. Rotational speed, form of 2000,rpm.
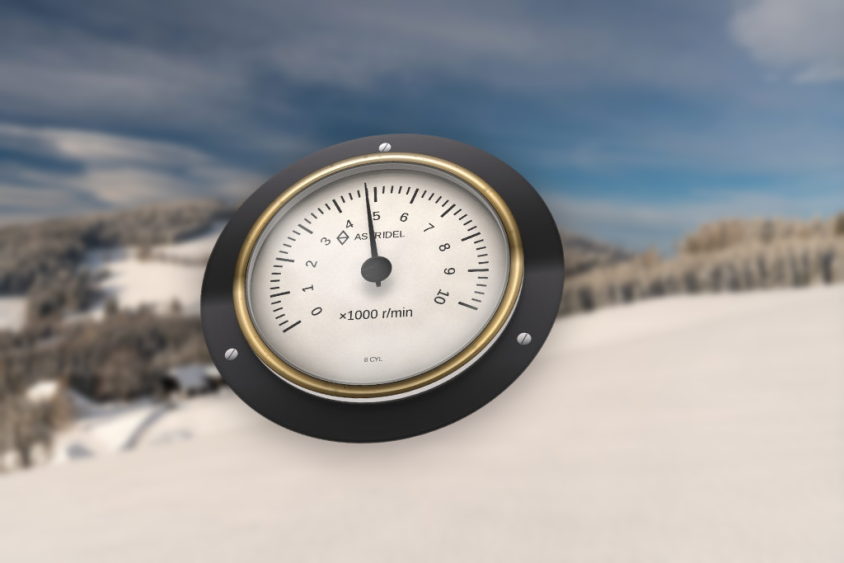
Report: 4800,rpm
